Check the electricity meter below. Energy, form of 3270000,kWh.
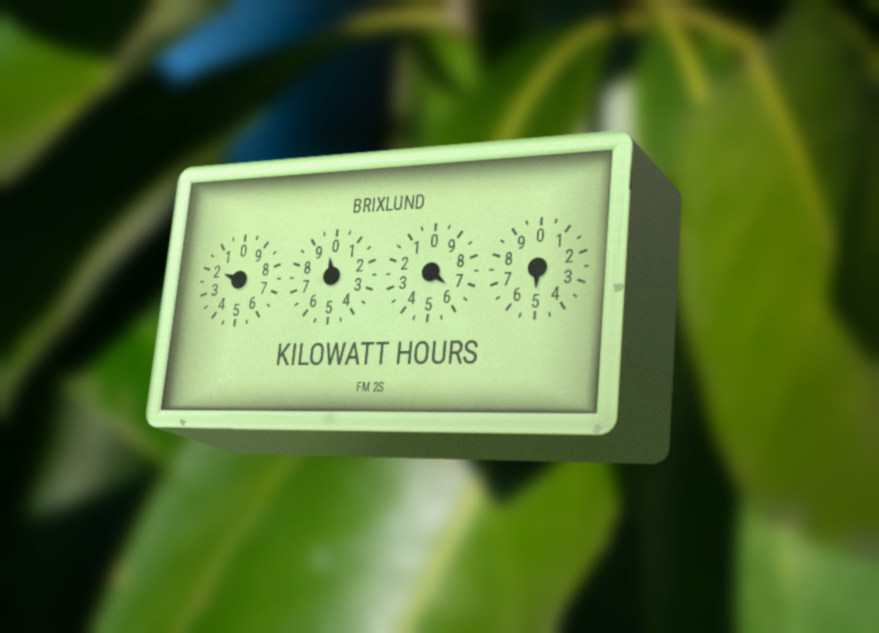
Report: 1965,kWh
